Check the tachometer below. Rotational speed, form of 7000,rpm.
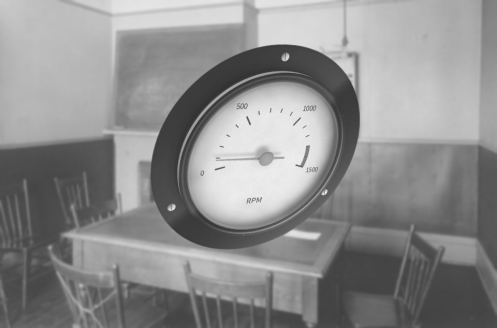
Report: 100,rpm
